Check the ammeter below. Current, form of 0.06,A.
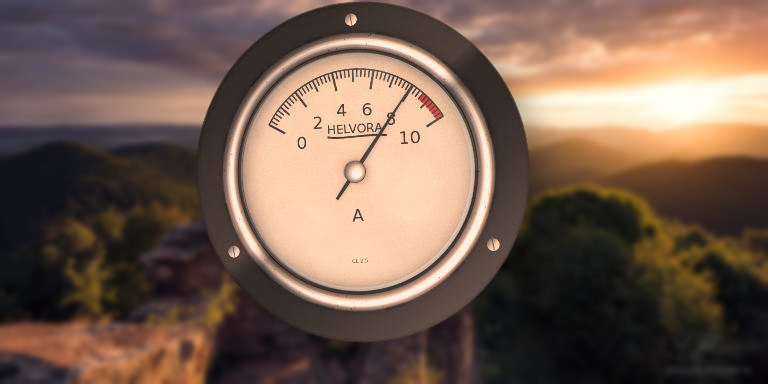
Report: 8,A
